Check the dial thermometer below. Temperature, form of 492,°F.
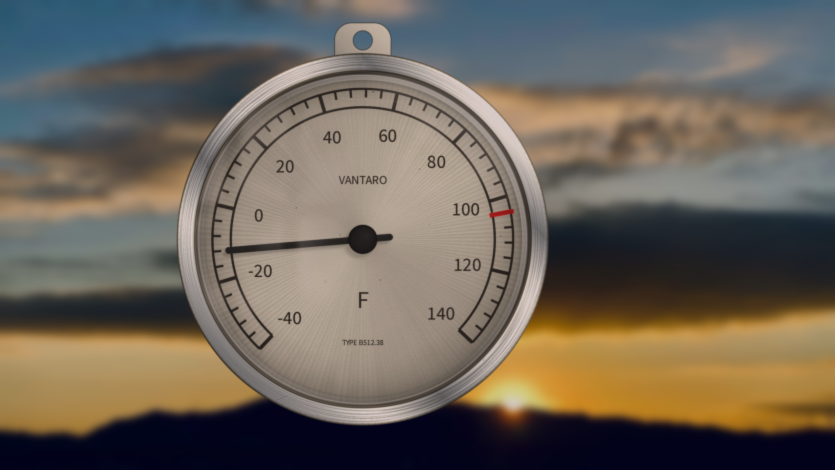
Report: -12,°F
